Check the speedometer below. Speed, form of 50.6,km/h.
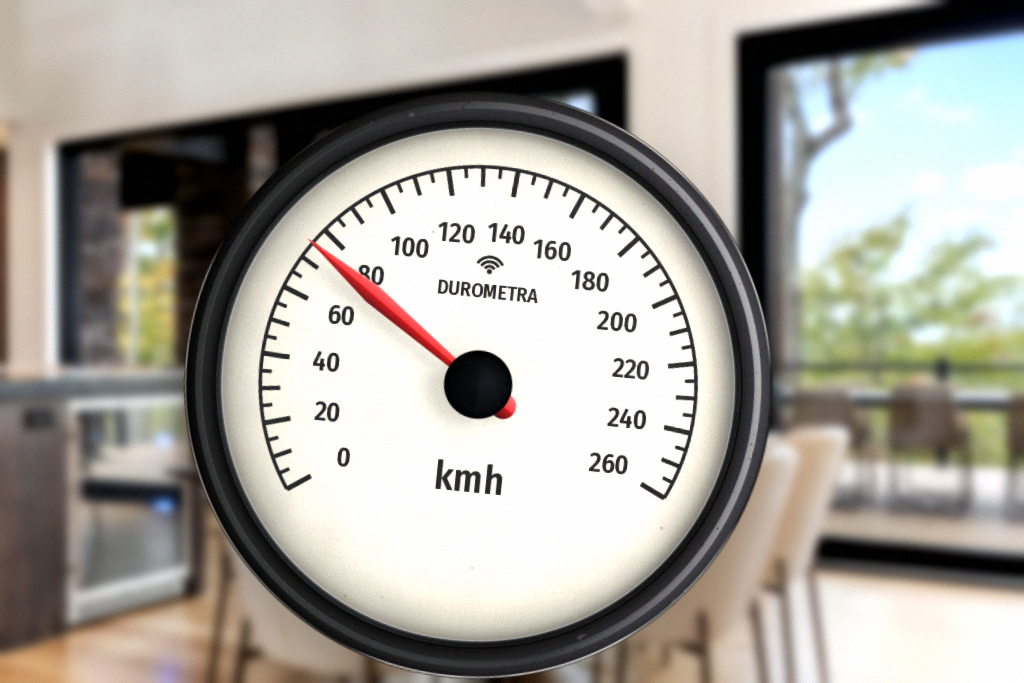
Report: 75,km/h
